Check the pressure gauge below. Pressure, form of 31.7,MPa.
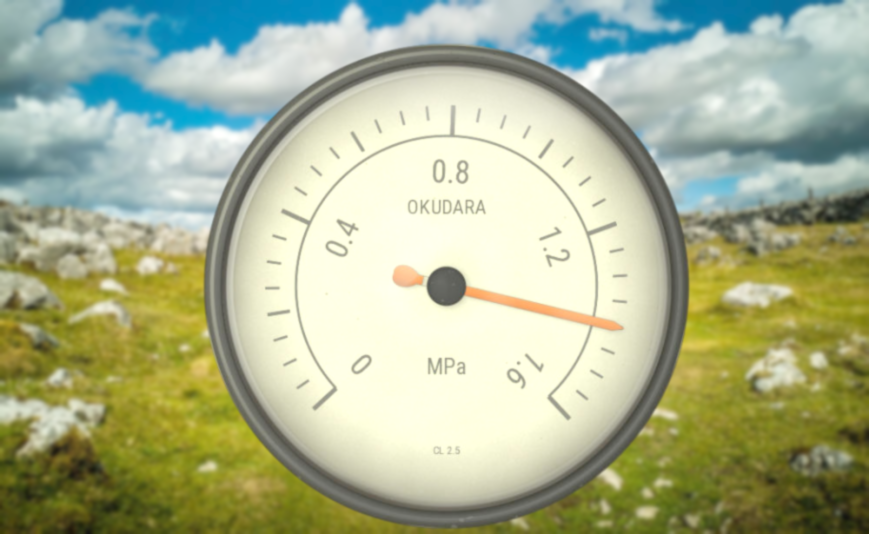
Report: 1.4,MPa
